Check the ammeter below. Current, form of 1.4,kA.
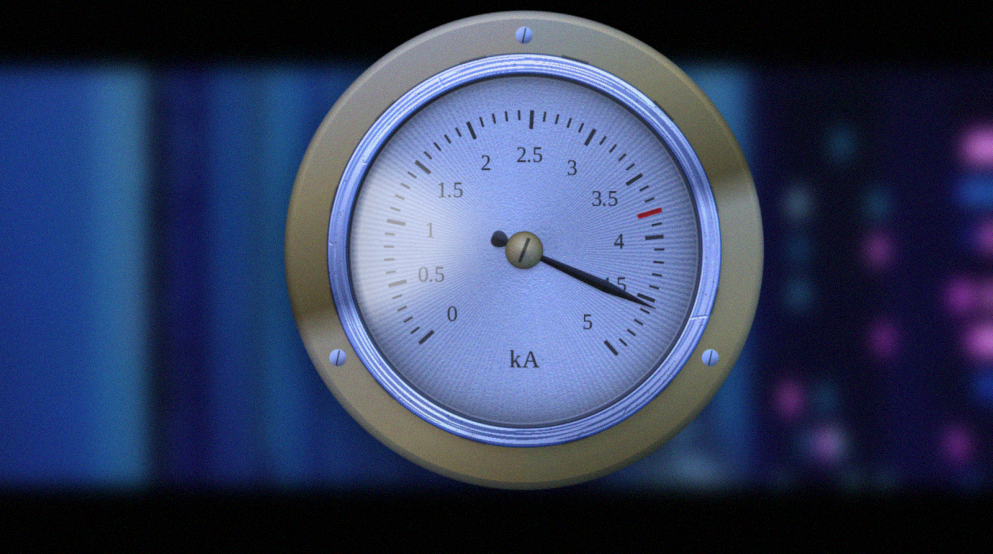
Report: 4.55,kA
